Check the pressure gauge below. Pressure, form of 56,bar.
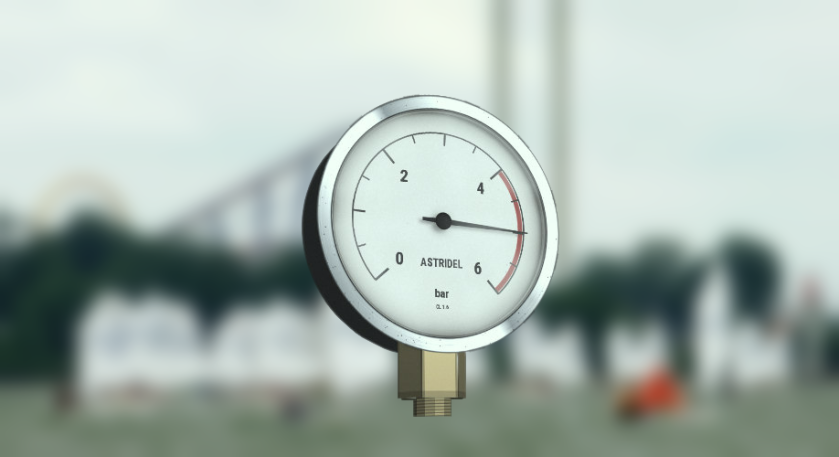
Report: 5,bar
